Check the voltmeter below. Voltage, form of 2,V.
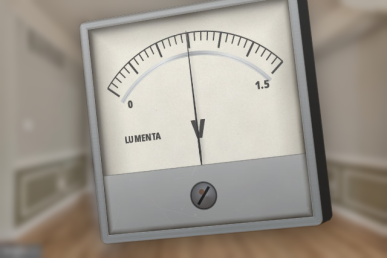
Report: 0.75,V
